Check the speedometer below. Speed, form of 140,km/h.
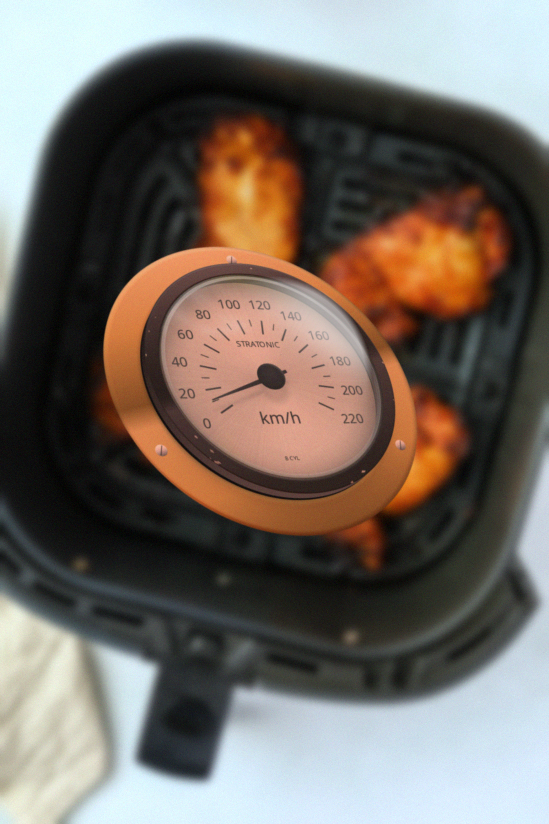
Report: 10,km/h
